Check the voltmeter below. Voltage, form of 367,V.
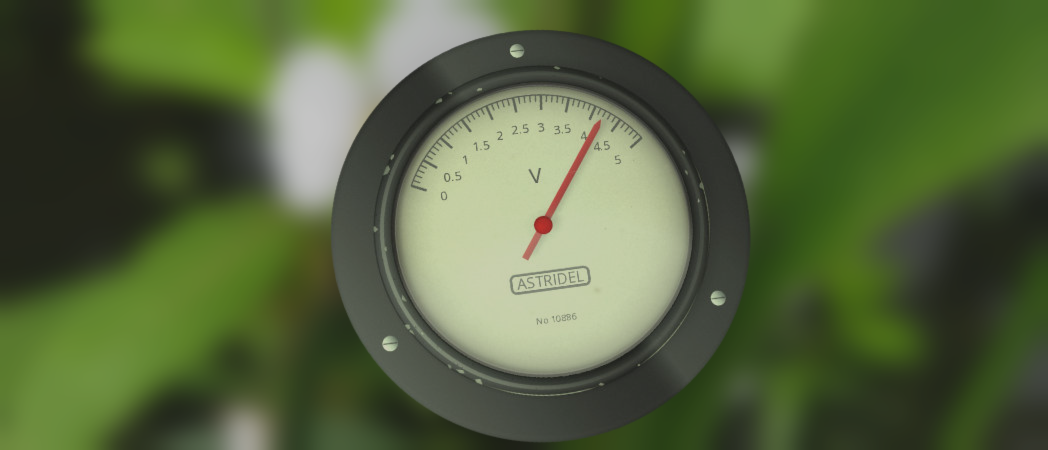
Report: 4.2,V
